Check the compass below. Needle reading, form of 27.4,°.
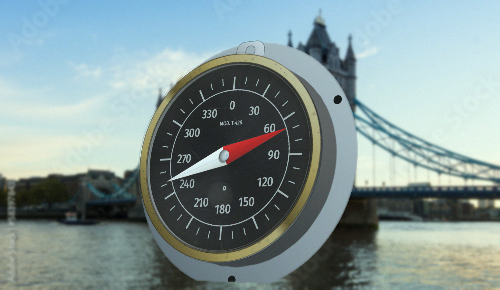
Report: 70,°
